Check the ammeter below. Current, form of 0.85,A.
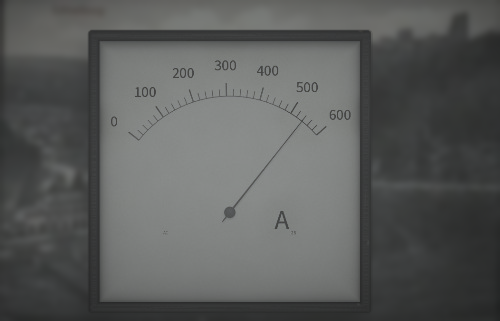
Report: 540,A
